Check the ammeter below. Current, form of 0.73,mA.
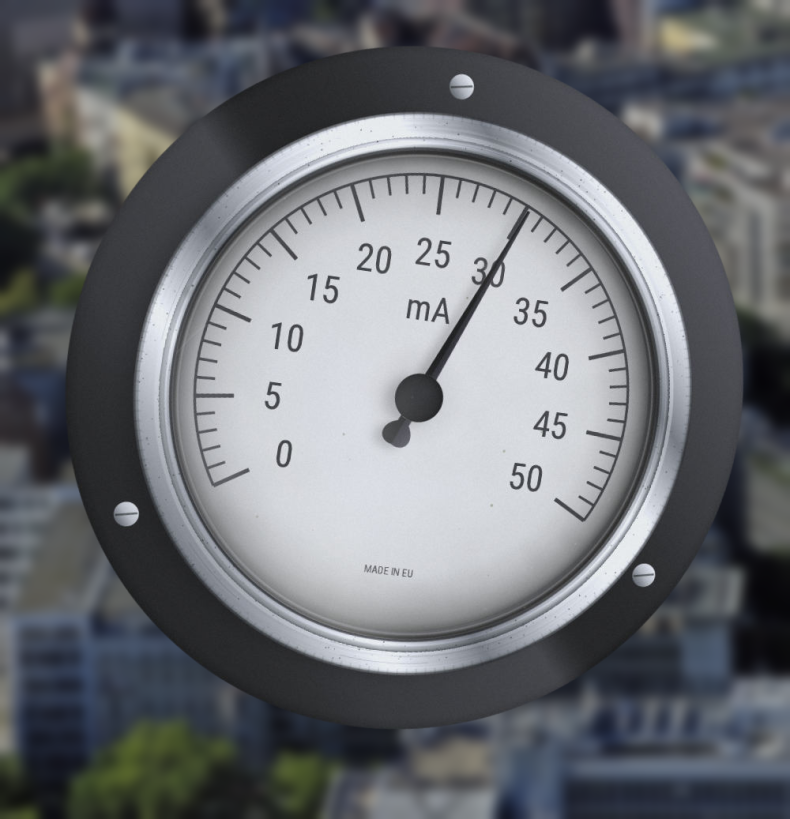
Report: 30,mA
